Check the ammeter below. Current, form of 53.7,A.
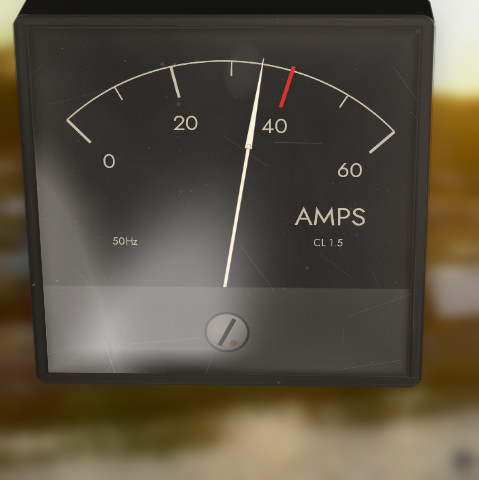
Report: 35,A
